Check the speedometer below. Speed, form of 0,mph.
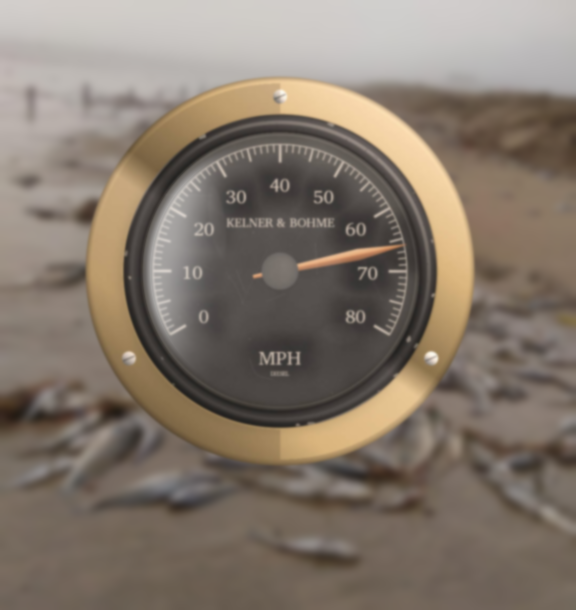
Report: 66,mph
